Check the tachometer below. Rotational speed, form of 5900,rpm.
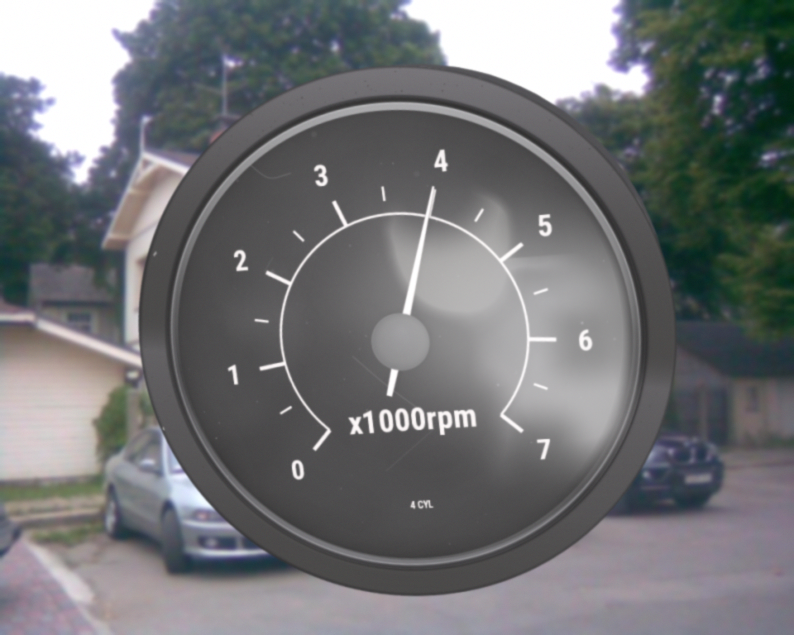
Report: 4000,rpm
